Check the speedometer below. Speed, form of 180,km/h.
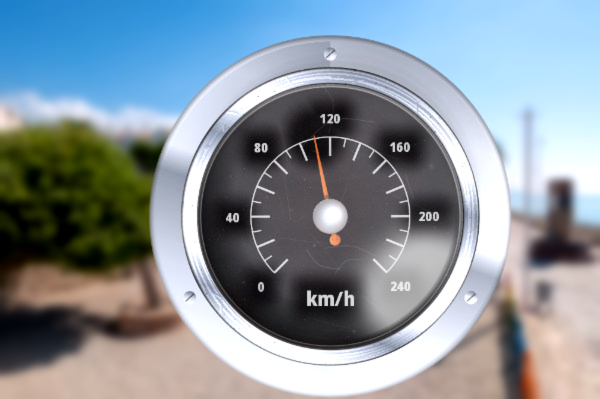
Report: 110,km/h
